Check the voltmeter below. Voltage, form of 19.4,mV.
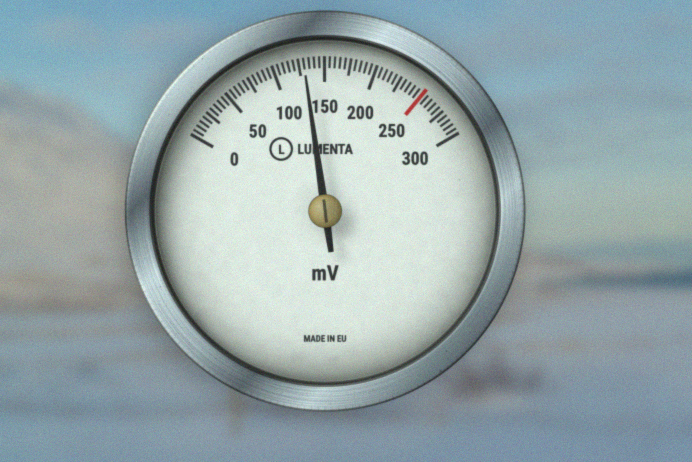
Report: 130,mV
